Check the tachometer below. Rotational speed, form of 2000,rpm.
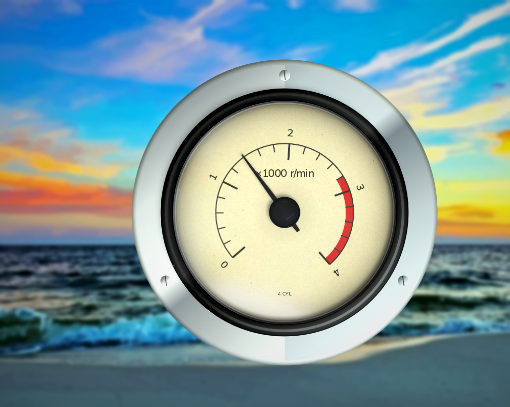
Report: 1400,rpm
